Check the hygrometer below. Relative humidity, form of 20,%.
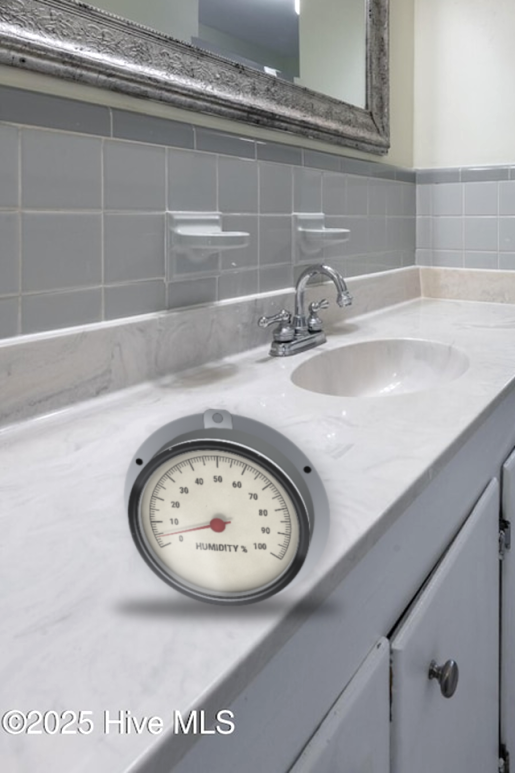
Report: 5,%
